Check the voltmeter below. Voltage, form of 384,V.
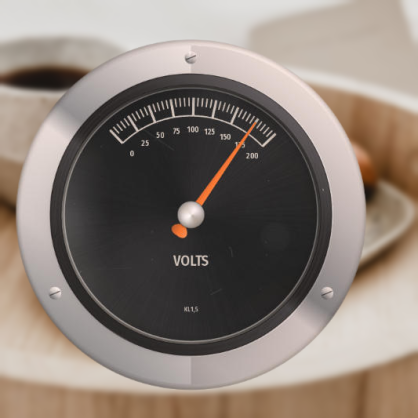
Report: 175,V
